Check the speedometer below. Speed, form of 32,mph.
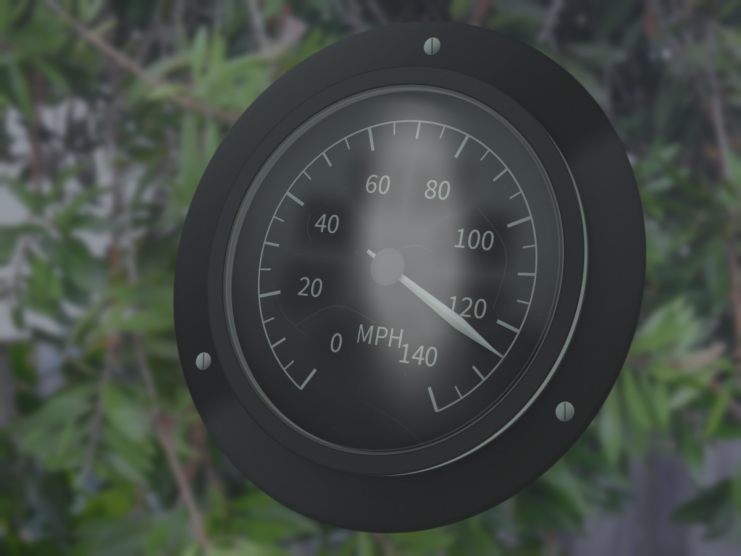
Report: 125,mph
